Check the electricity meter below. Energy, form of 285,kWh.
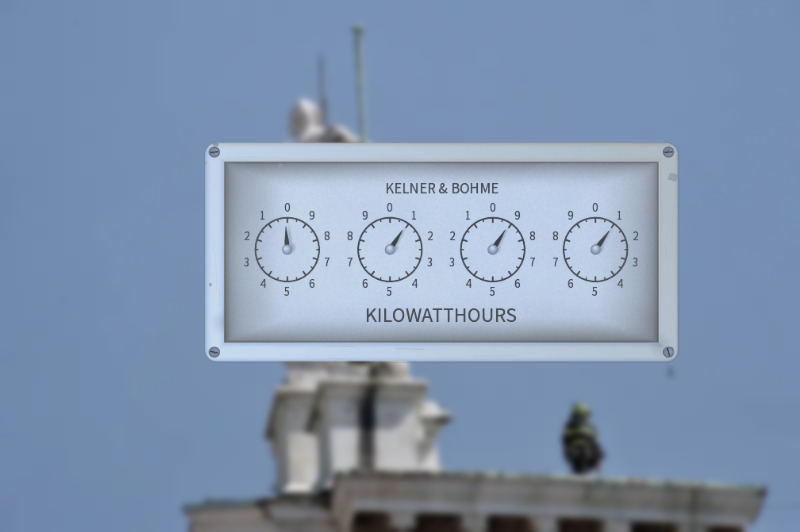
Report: 91,kWh
